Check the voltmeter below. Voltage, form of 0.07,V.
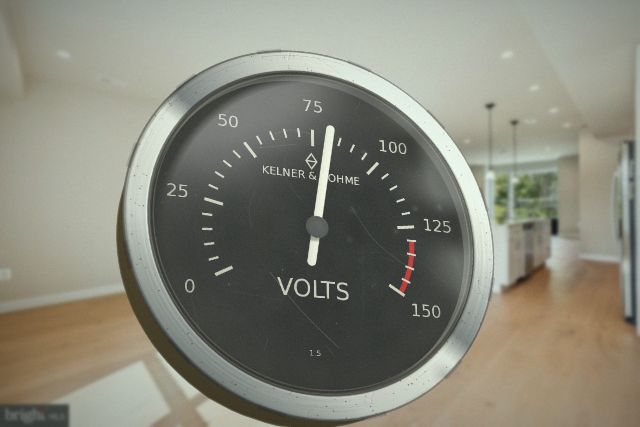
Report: 80,V
